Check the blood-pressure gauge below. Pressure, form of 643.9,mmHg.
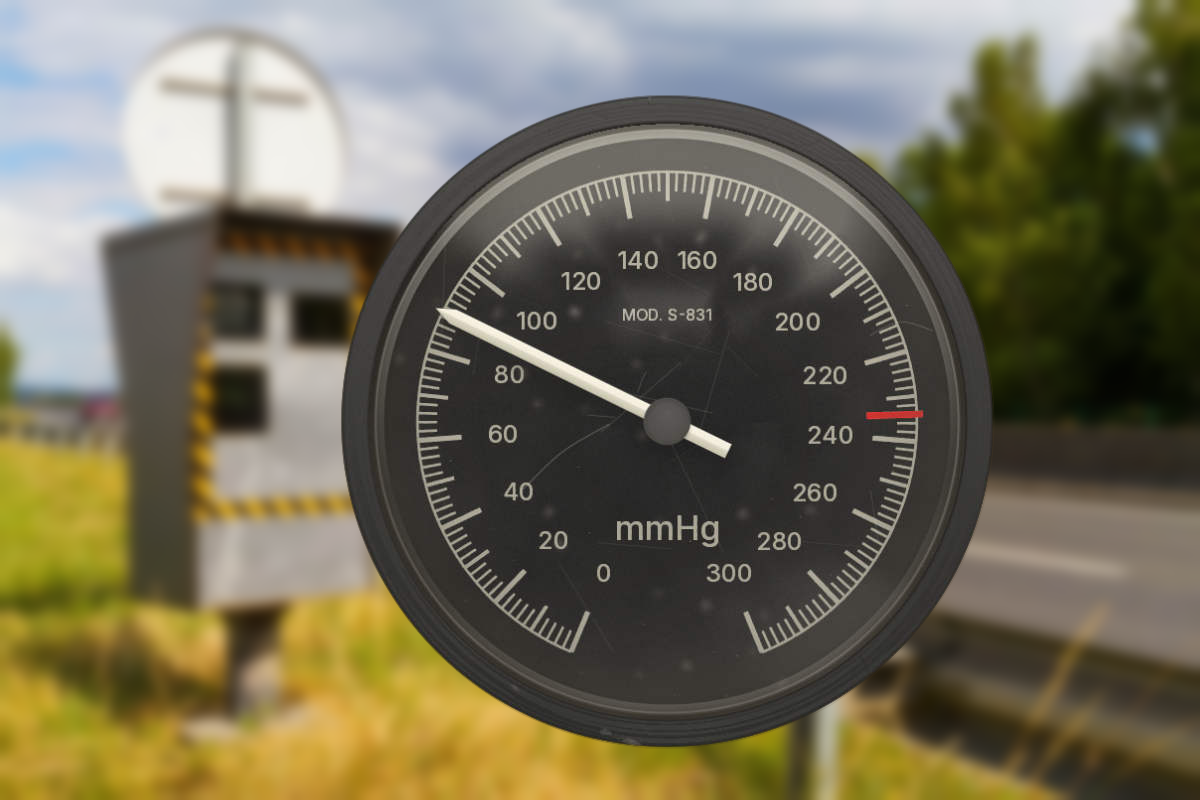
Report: 89,mmHg
